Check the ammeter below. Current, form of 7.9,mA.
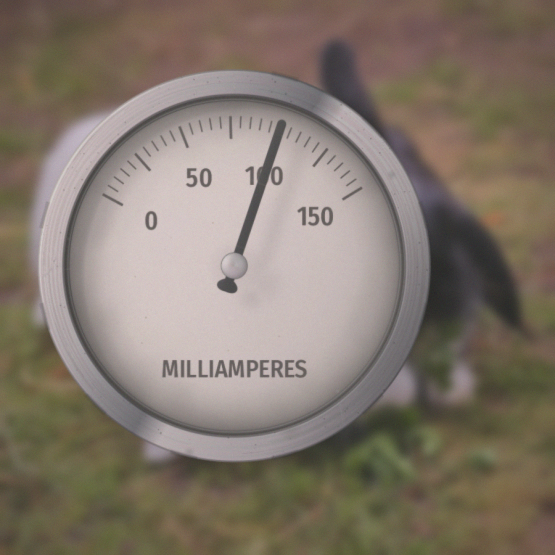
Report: 100,mA
